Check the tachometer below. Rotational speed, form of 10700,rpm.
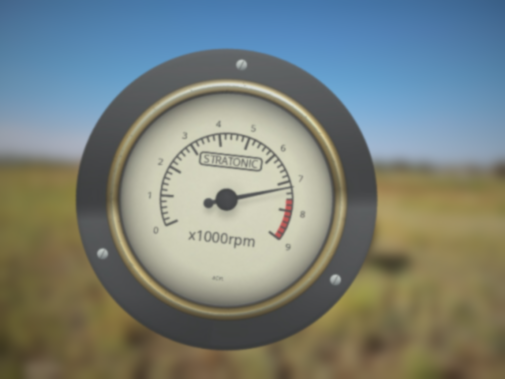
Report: 7200,rpm
